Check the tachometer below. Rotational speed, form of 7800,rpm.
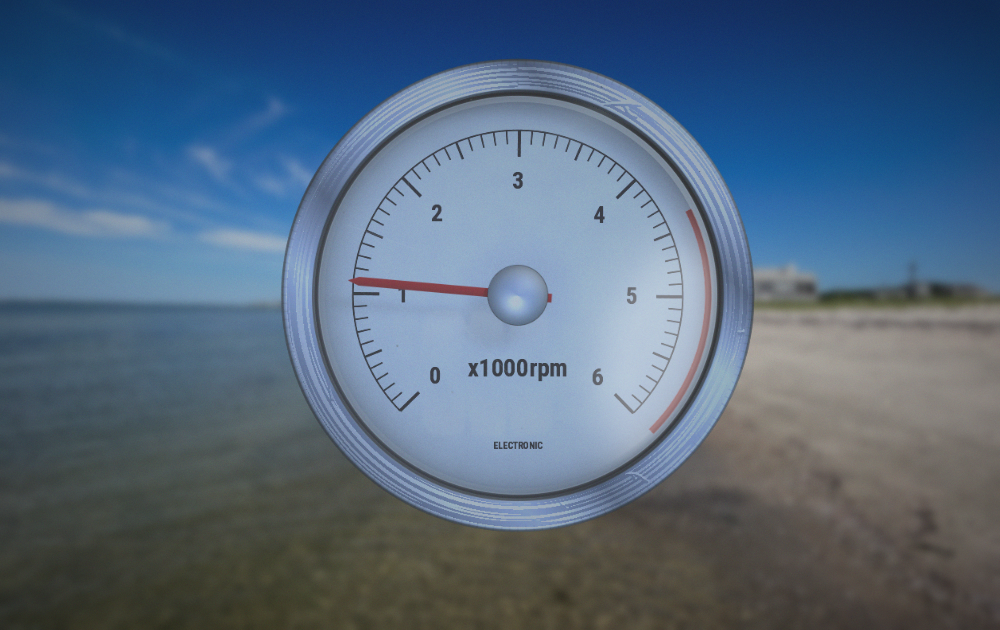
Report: 1100,rpm
